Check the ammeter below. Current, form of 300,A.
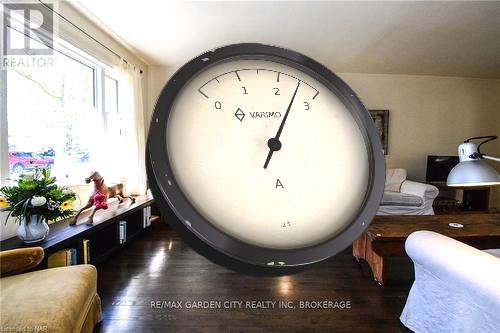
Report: 2.5,A
